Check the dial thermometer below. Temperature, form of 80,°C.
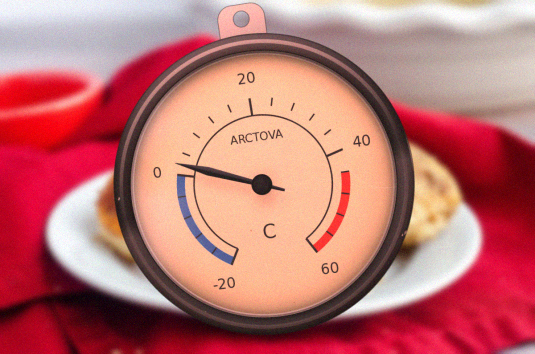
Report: 2,°C
